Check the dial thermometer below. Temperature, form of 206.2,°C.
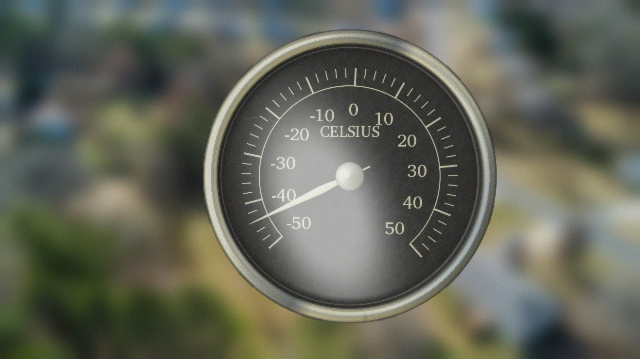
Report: -44,°C
